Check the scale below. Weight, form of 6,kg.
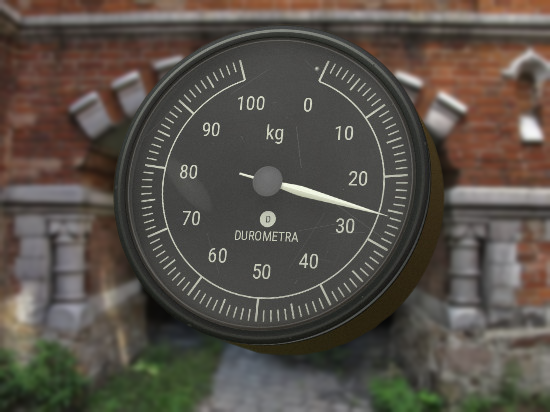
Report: 26,kg
